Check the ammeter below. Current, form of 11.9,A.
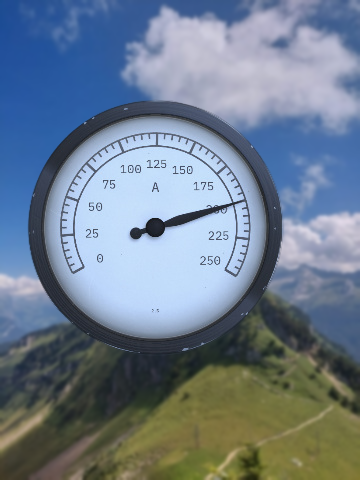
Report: 200,A
